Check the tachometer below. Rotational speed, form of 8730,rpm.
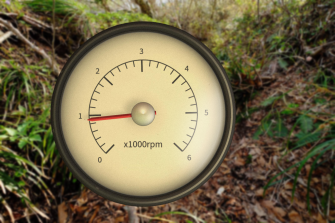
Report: 900,rpm
